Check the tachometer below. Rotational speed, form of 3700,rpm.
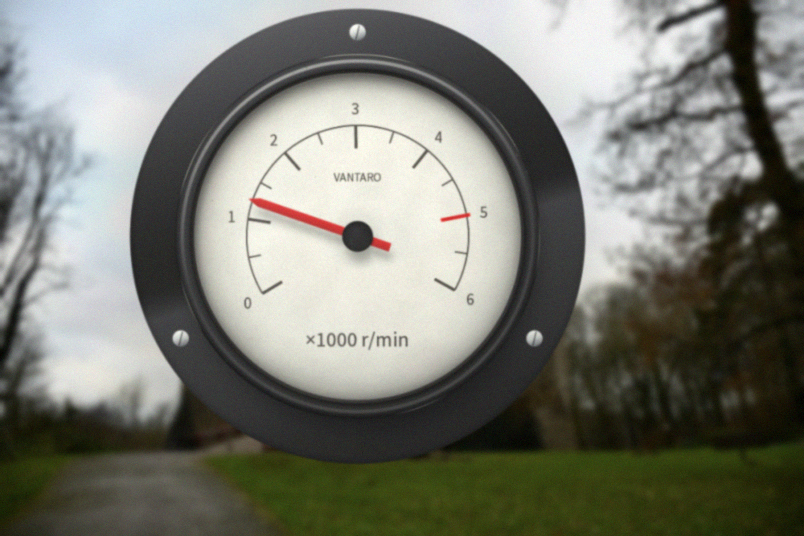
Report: 1250,rpm
